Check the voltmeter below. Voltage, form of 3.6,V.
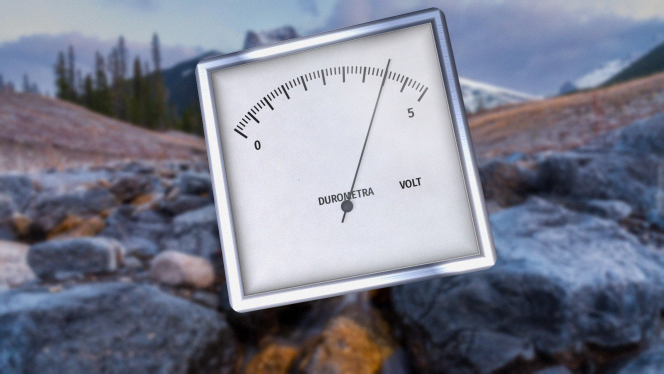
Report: 4,V
